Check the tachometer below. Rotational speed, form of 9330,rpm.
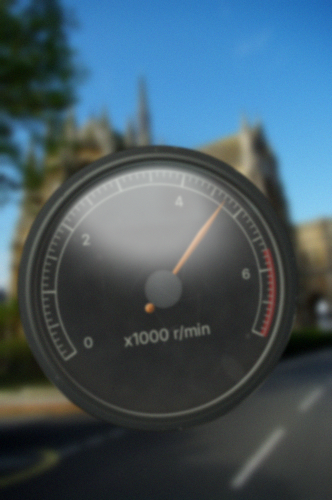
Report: 4700,rpm
